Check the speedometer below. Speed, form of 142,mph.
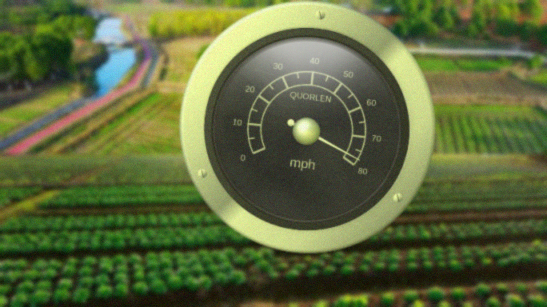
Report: 77.5,mph
